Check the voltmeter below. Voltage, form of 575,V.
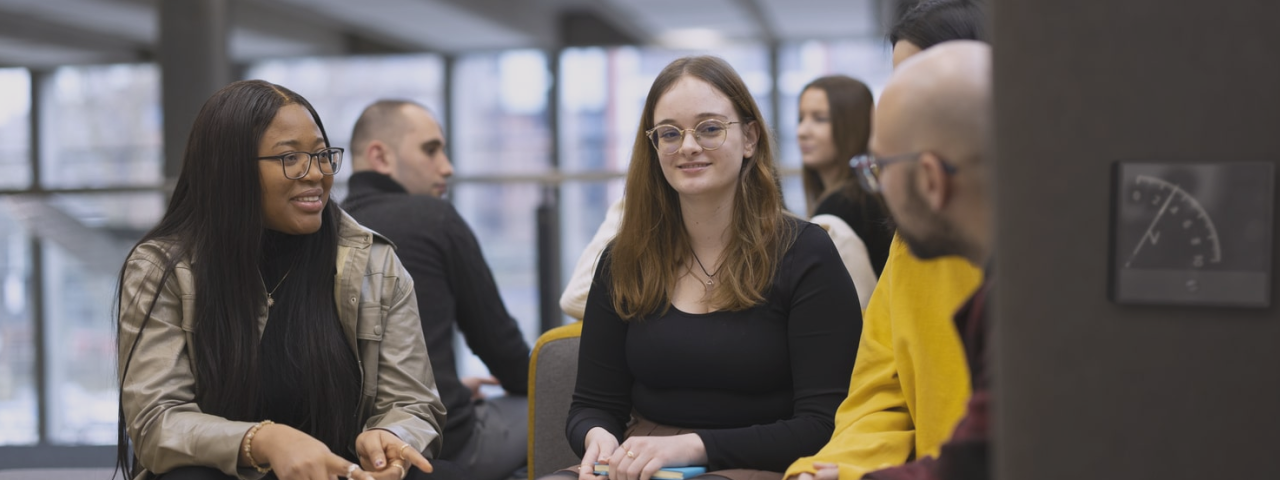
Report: 3,V
